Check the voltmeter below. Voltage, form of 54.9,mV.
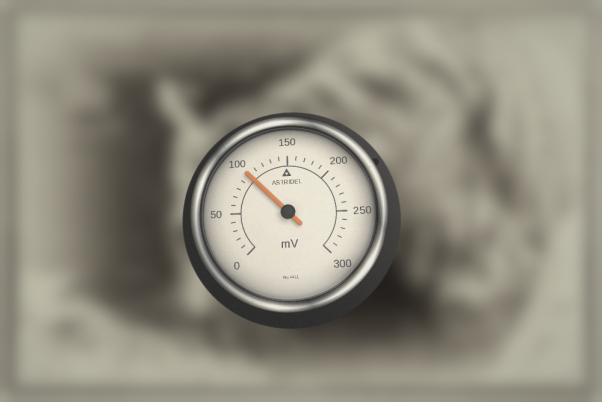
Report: 100,mV
